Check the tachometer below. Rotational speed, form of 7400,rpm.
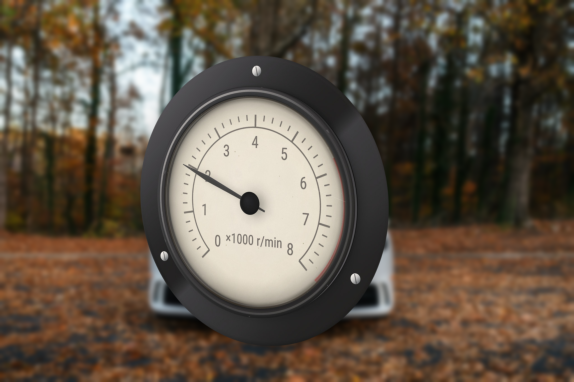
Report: 2000,rpm
